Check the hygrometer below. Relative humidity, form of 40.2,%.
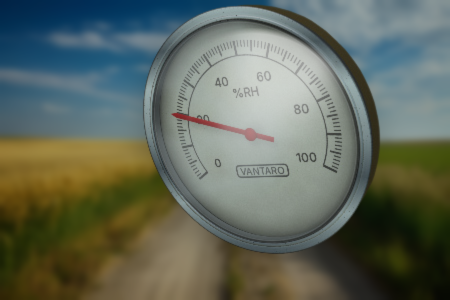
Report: 20,%
